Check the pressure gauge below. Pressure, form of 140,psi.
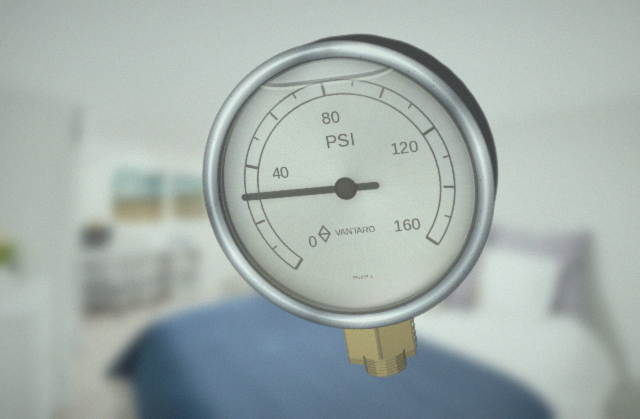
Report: 30,psi
